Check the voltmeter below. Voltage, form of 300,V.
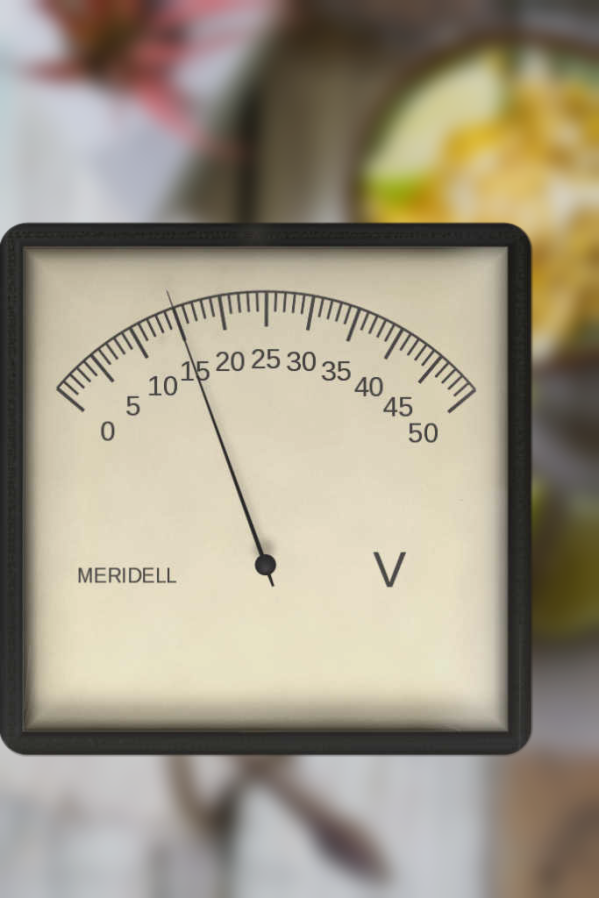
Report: 15,V
